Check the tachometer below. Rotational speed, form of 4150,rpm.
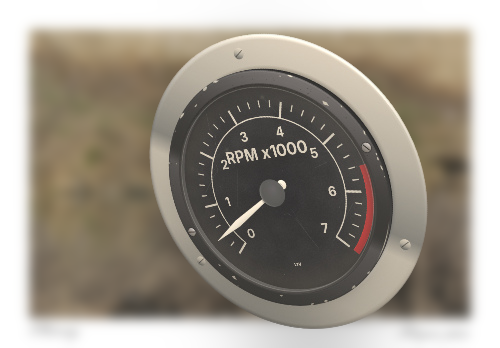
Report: 400,rpm
